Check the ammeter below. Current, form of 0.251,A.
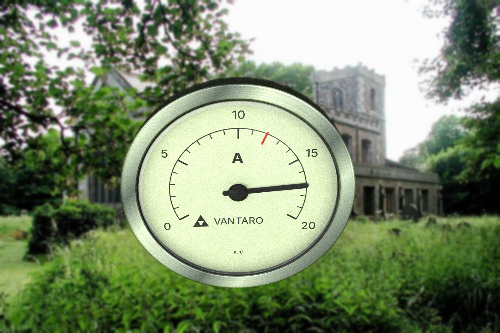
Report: 17,A
